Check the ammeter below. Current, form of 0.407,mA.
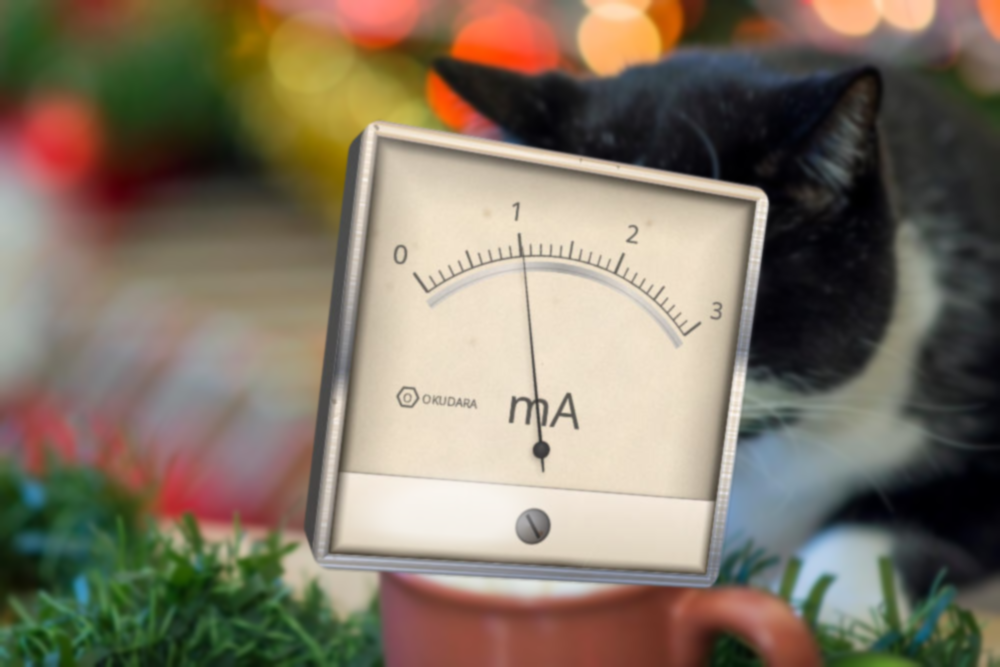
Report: 1,mA
